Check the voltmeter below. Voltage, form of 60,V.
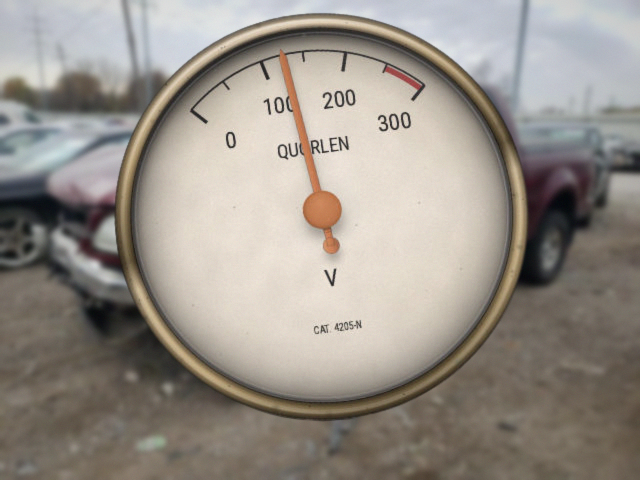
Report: 125,V
